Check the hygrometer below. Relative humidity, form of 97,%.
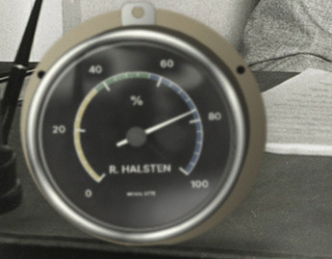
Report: 76,%
